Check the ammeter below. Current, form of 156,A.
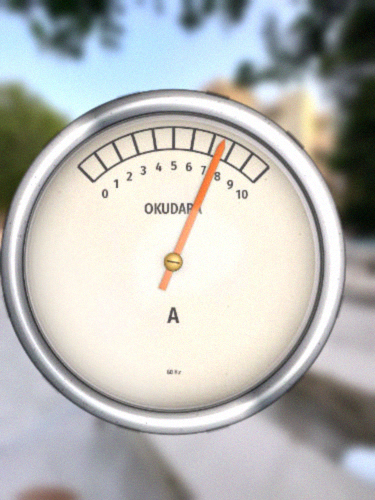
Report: 7.5,A
